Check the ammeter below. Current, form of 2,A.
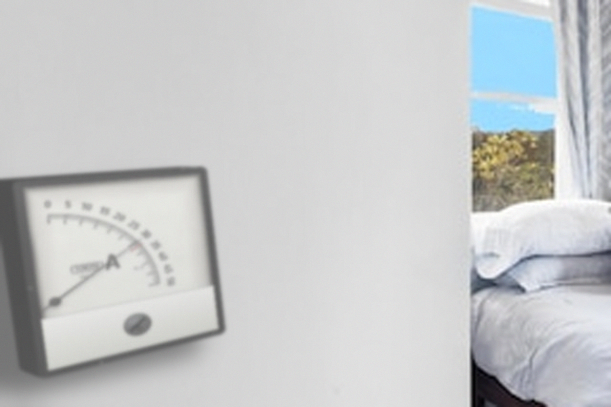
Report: 30,A
